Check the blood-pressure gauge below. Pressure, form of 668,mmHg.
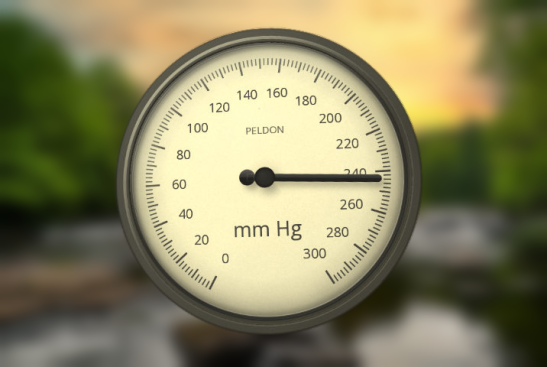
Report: 244,mmHg
